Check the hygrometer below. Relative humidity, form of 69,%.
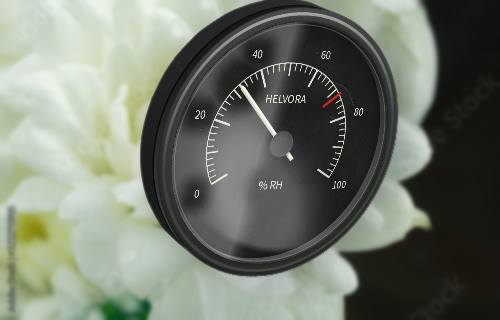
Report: 32,%
